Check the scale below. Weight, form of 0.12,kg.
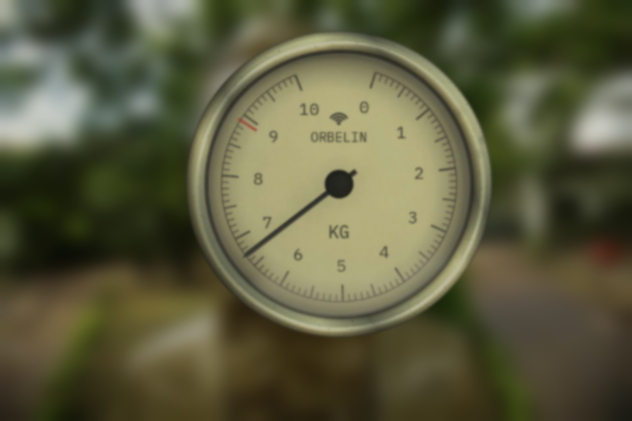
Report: 6.7,kg
